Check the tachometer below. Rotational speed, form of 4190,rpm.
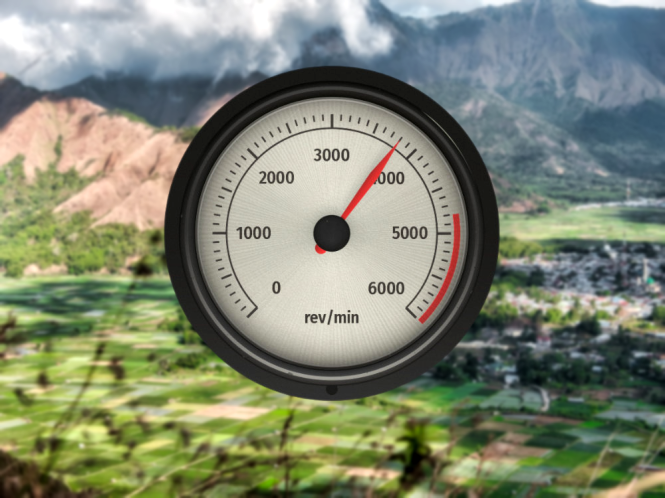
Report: 3800,rpm
